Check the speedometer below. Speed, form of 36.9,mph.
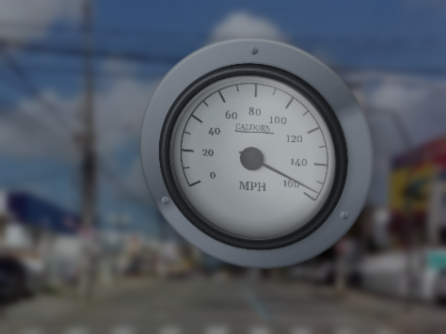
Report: 155,mph
